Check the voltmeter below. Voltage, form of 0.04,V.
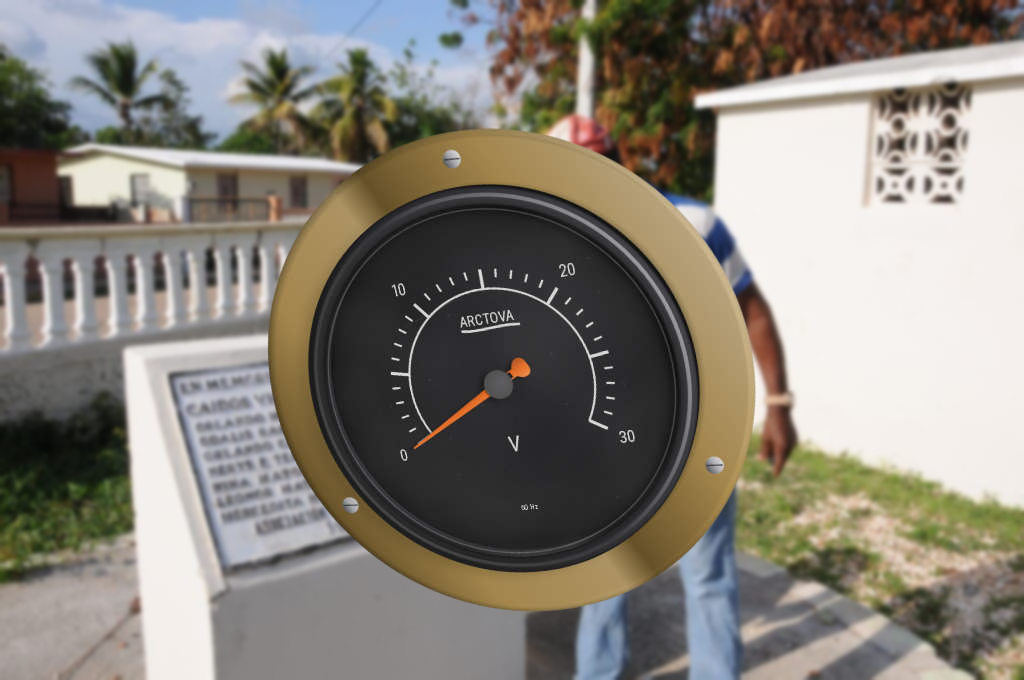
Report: 0,V
